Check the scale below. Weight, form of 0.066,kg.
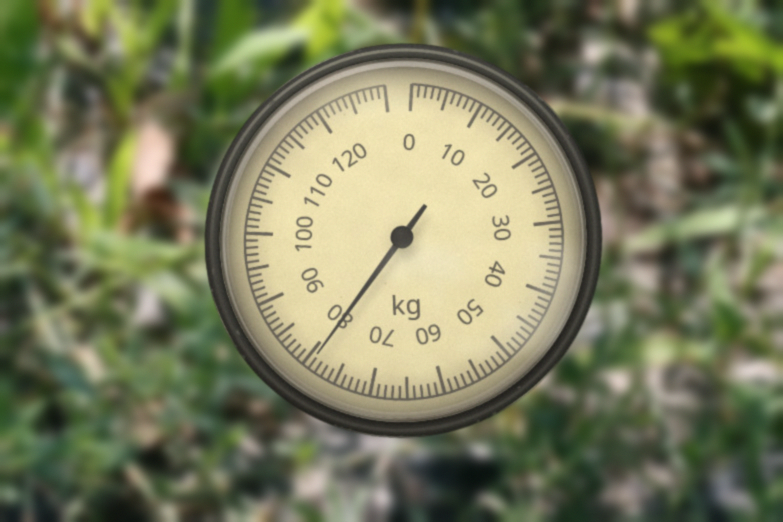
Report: 79,kg
